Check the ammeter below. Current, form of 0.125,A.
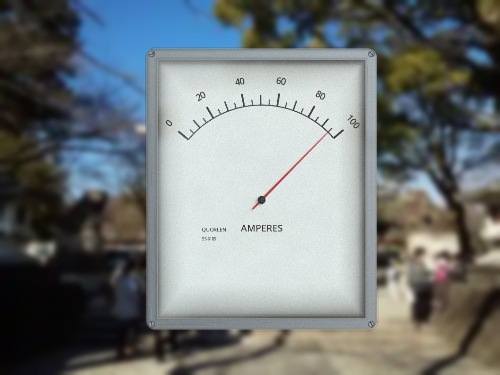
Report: 95,A
